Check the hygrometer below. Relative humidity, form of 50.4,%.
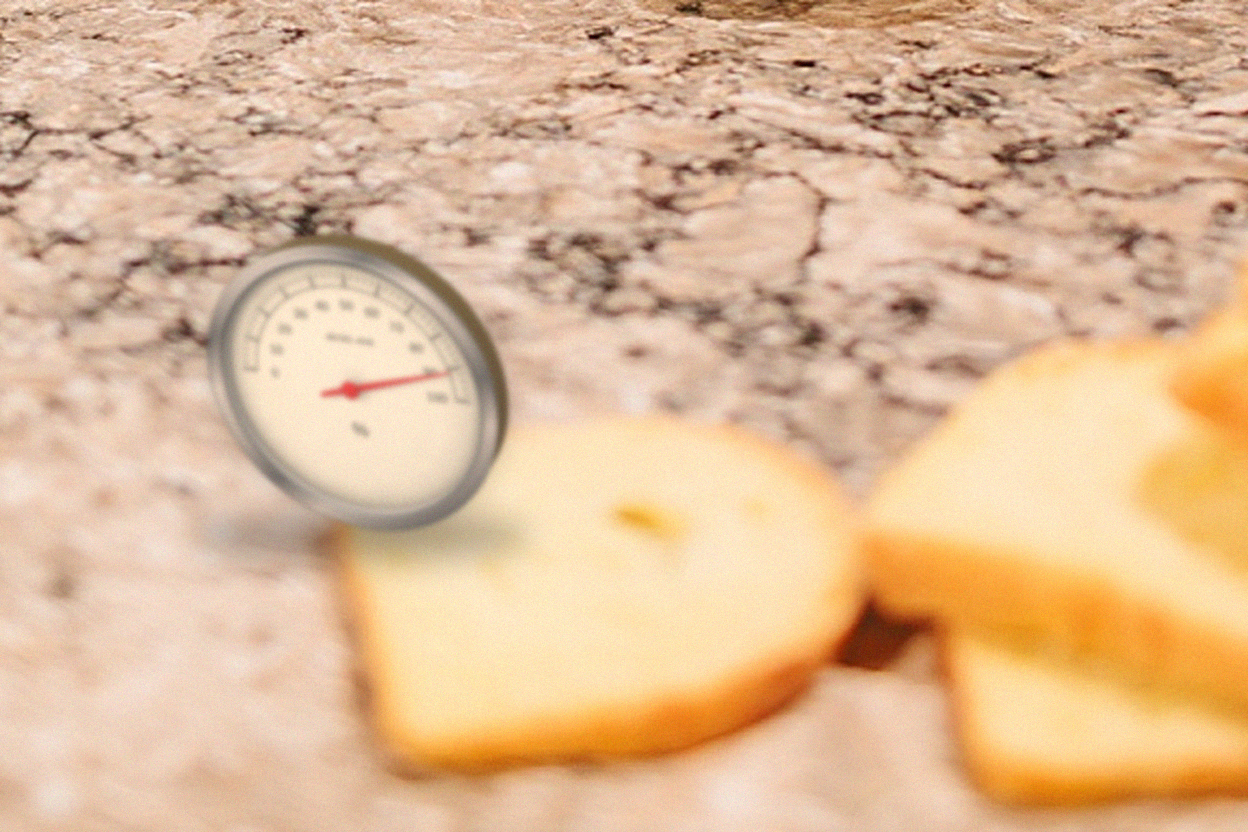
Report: 90,%
